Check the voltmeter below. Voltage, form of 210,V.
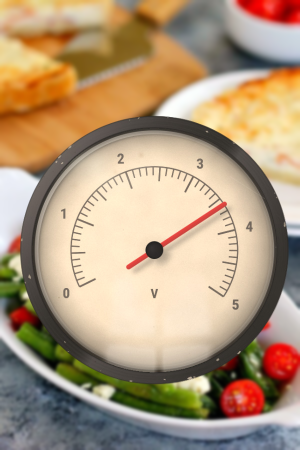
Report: 3.6,V
